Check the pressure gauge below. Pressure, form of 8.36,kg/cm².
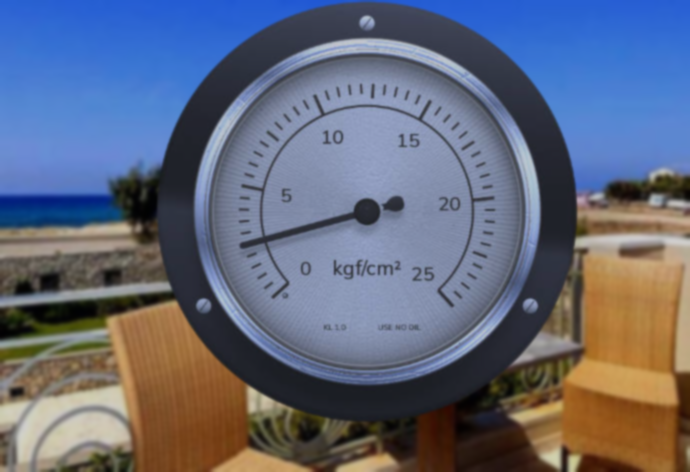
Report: 2.5,kg/cm²
